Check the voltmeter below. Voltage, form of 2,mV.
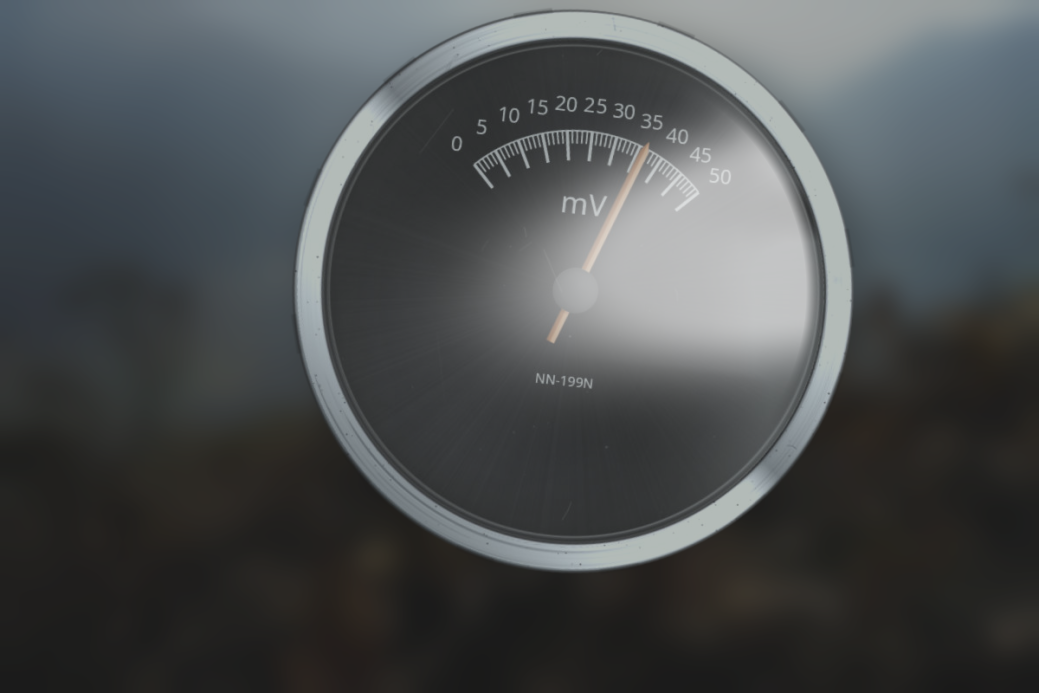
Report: 36,mV
